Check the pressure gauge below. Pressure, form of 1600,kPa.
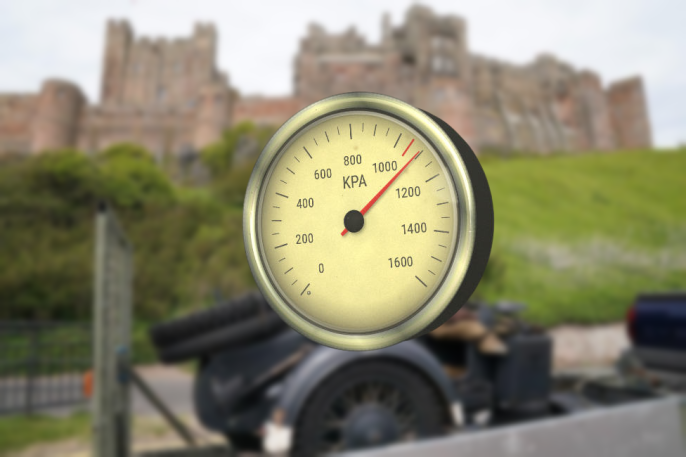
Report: 1100,kPa
